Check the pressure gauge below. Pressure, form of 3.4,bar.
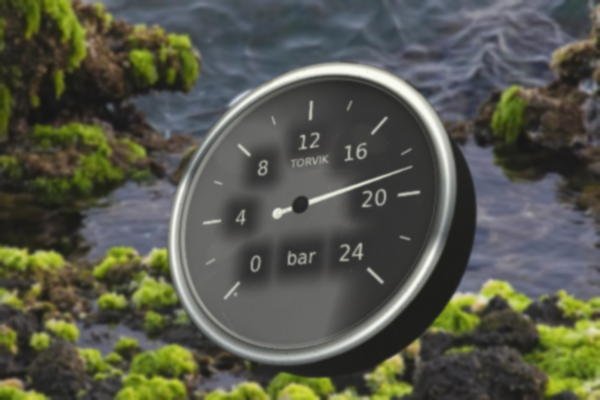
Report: 19,bar
